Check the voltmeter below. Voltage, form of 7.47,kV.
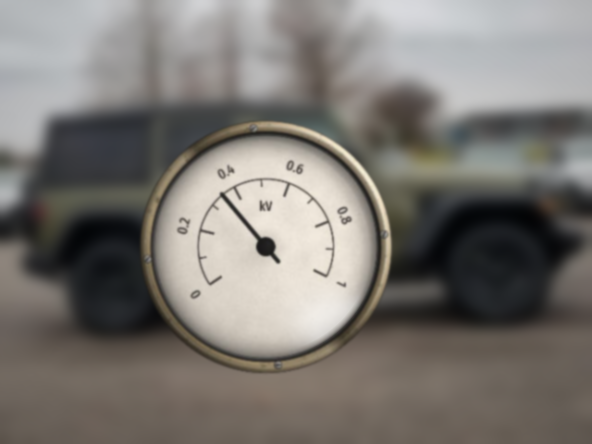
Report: 0.35,kV
